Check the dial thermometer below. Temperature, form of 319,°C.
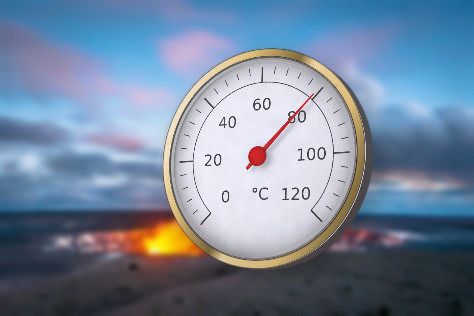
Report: 80,°C
